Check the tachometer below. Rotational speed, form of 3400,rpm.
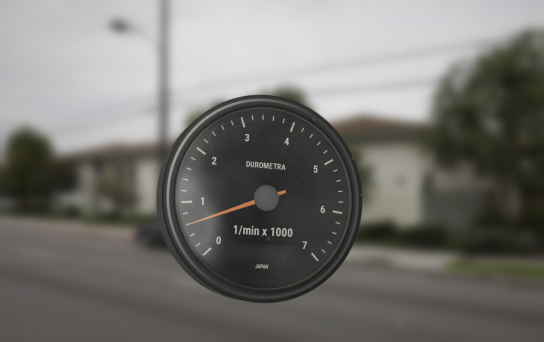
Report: 600,rpm
